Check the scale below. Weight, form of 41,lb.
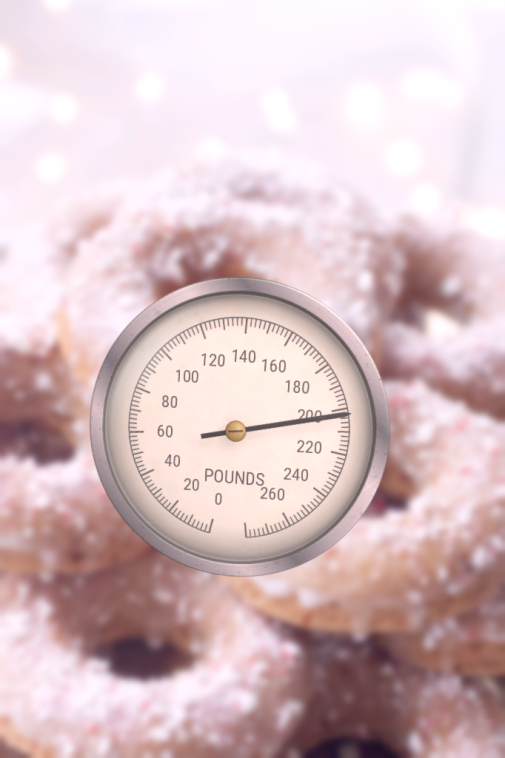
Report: 202,lb
